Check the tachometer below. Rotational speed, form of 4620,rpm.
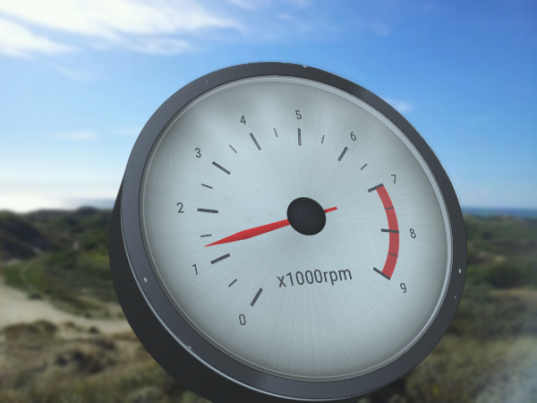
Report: 1250,rpm
